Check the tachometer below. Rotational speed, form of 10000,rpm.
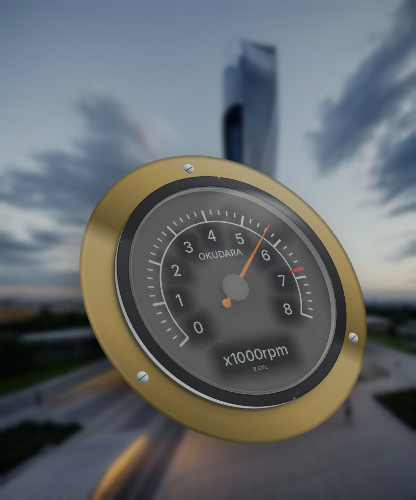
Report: 5600,rpm
